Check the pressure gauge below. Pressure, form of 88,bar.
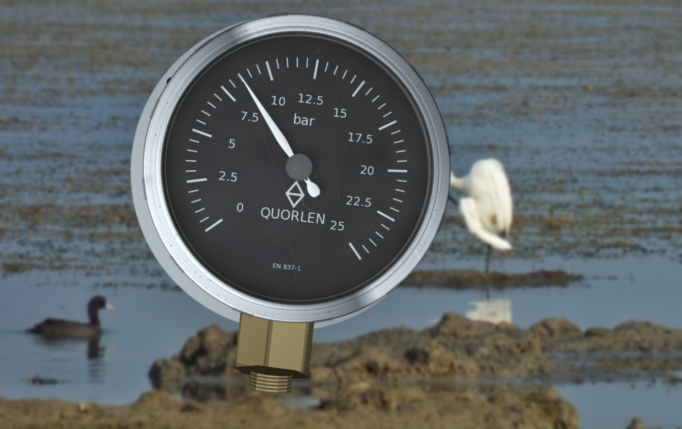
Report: 8.5,bar
